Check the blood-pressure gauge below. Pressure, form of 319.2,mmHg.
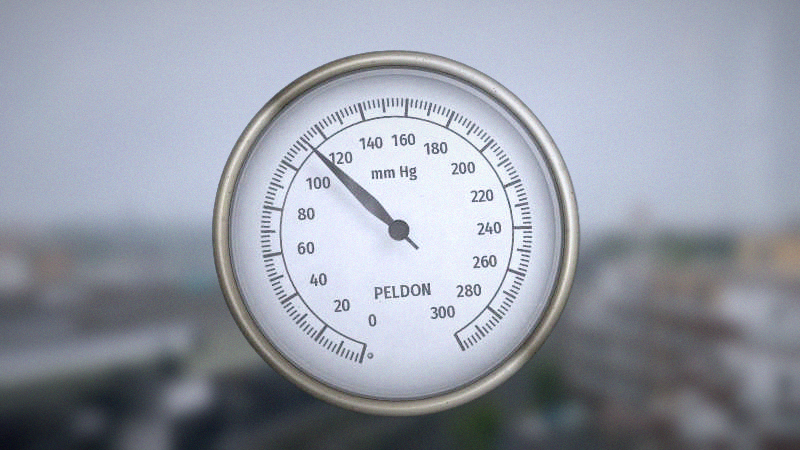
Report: 112,mmHg
